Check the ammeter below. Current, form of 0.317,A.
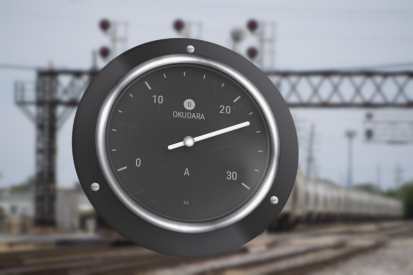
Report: 23,A
